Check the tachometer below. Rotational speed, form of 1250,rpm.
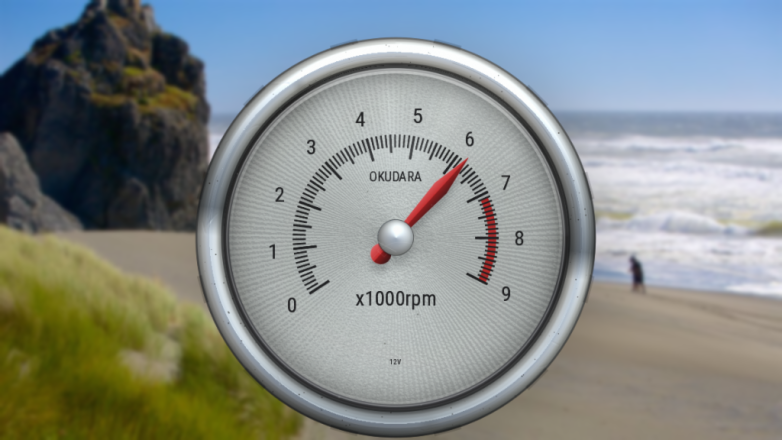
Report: 6200,rpm
